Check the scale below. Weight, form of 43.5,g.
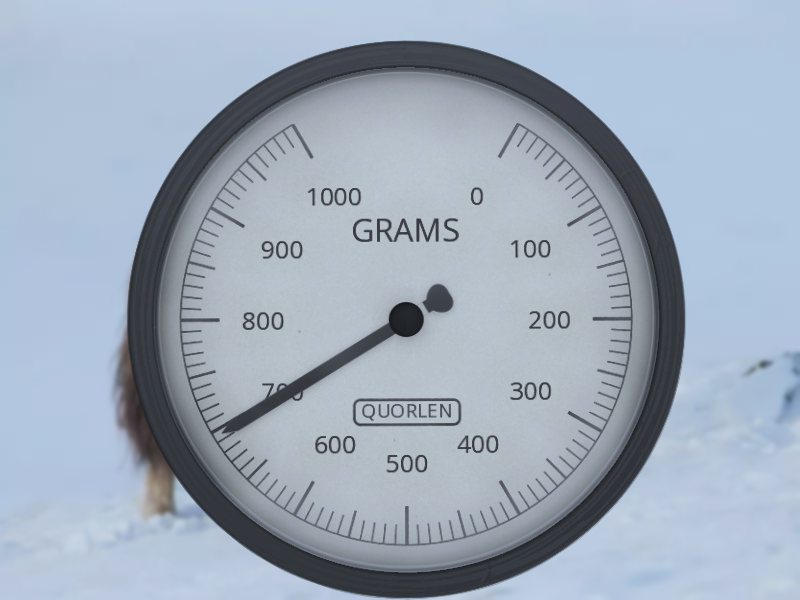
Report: 695,g
